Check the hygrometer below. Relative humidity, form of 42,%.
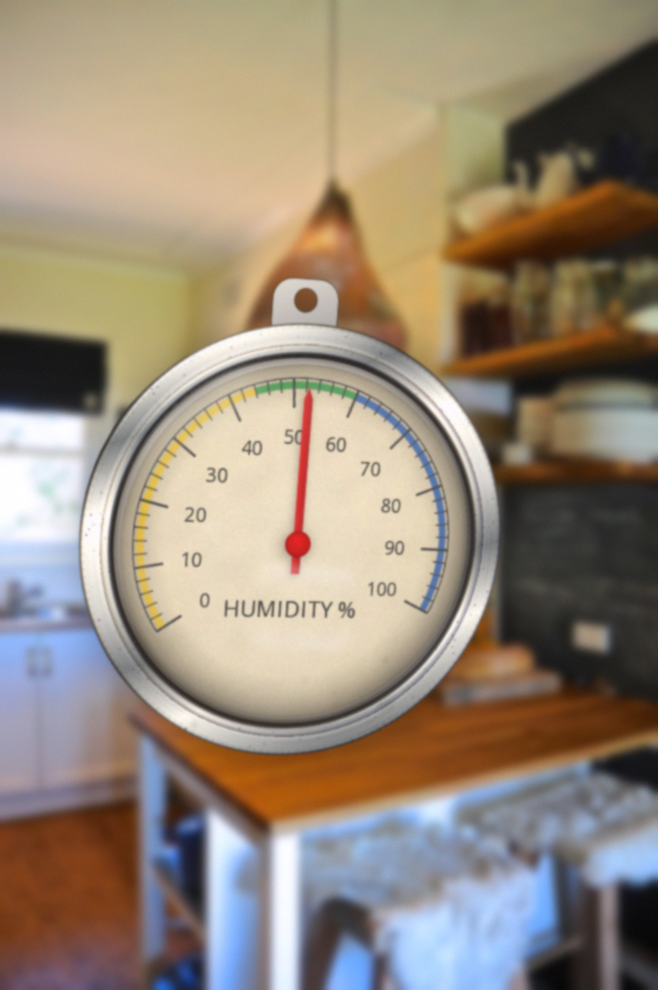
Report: 52,%
